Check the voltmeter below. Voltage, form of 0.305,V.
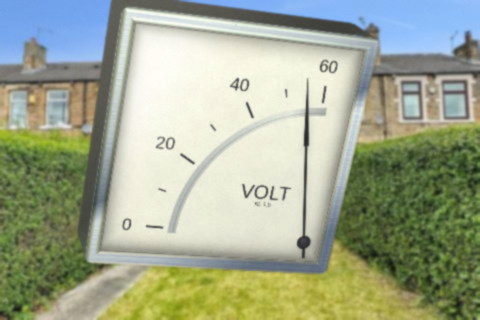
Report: 55,V
